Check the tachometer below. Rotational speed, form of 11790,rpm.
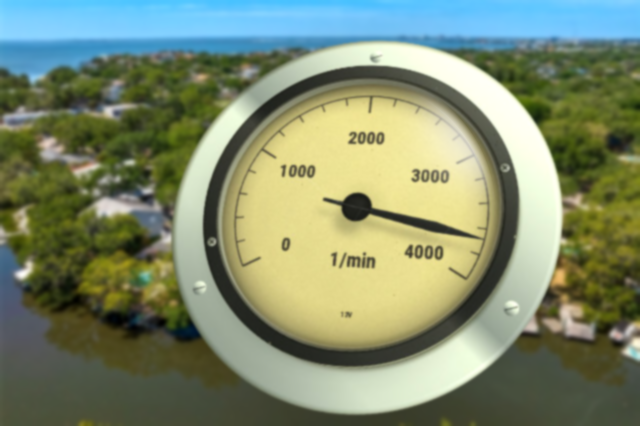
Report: 3700,rpm
